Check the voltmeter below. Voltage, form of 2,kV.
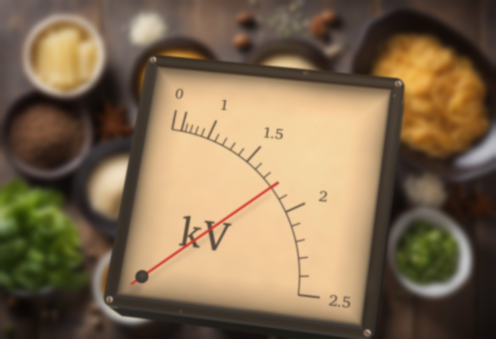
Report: 1.8,kV
